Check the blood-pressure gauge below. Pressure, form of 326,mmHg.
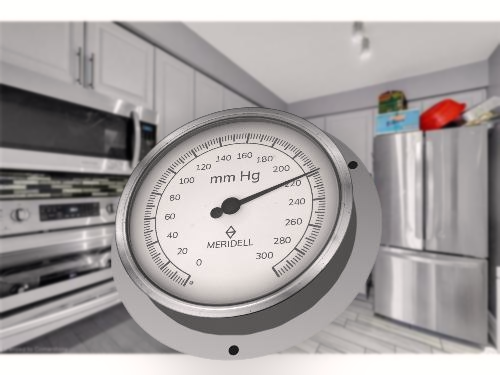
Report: 220,mmHg
